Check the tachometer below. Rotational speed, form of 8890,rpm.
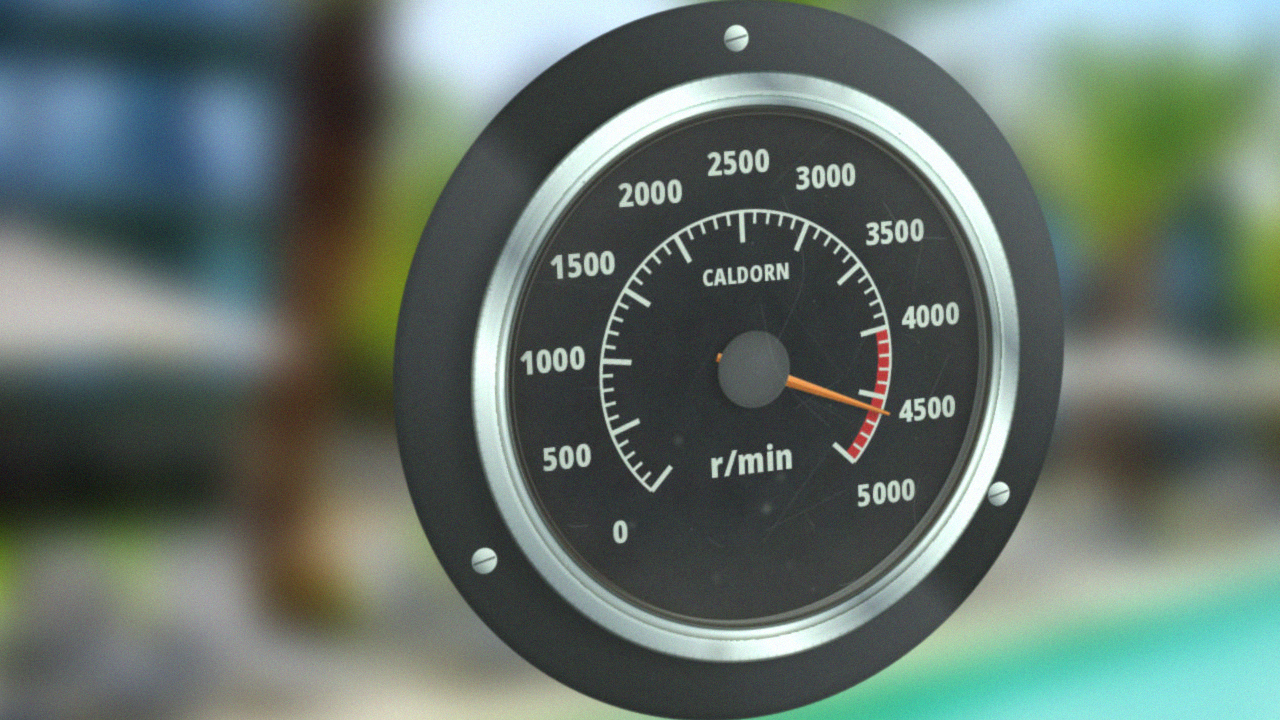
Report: 4600,rpm
